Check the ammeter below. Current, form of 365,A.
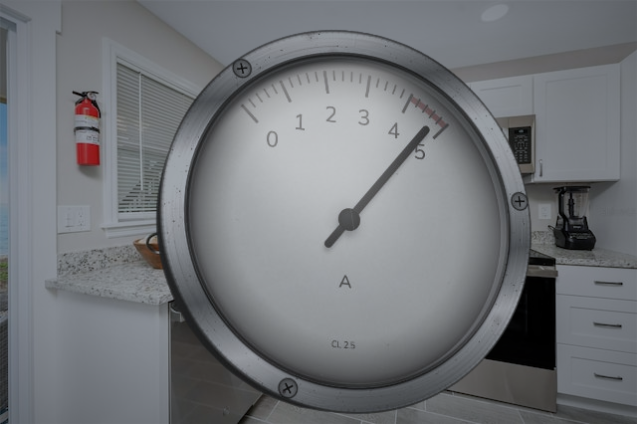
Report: 4.7,A
